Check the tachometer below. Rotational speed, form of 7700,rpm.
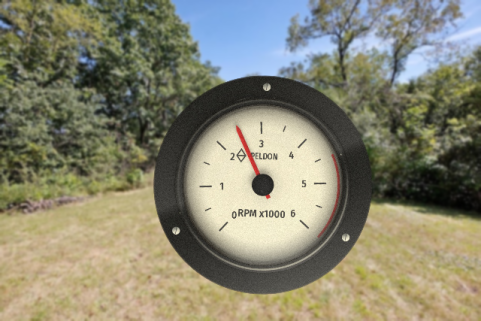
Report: 2500,rpm
